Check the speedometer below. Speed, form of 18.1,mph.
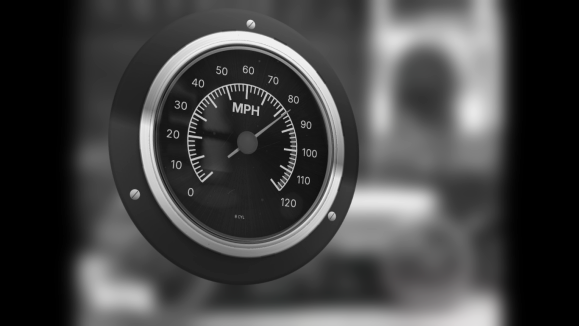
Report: 82,mph
